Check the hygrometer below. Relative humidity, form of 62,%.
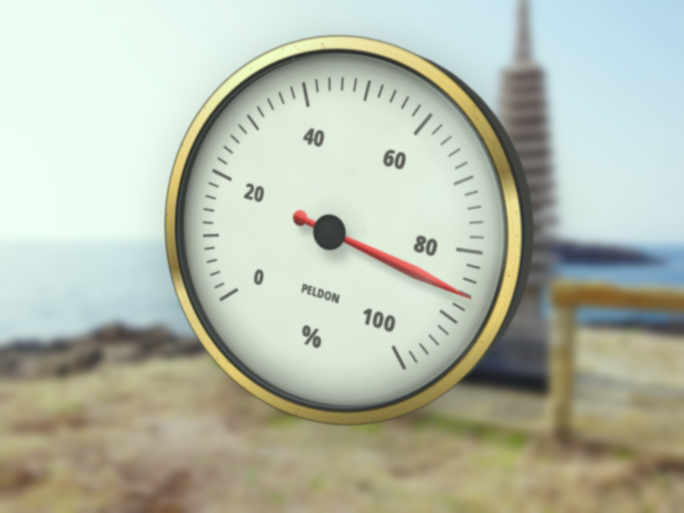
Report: 86,%
